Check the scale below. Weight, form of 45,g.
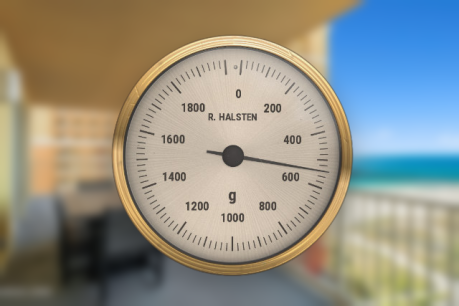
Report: 540,g
